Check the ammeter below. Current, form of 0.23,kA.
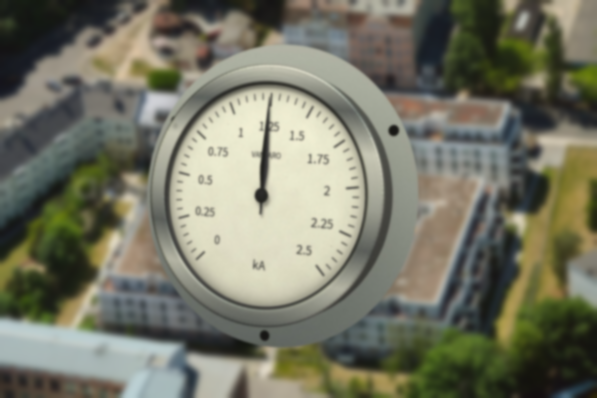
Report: 1.25,kA
